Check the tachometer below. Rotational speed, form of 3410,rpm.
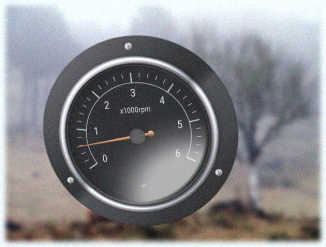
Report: 600,rpm
